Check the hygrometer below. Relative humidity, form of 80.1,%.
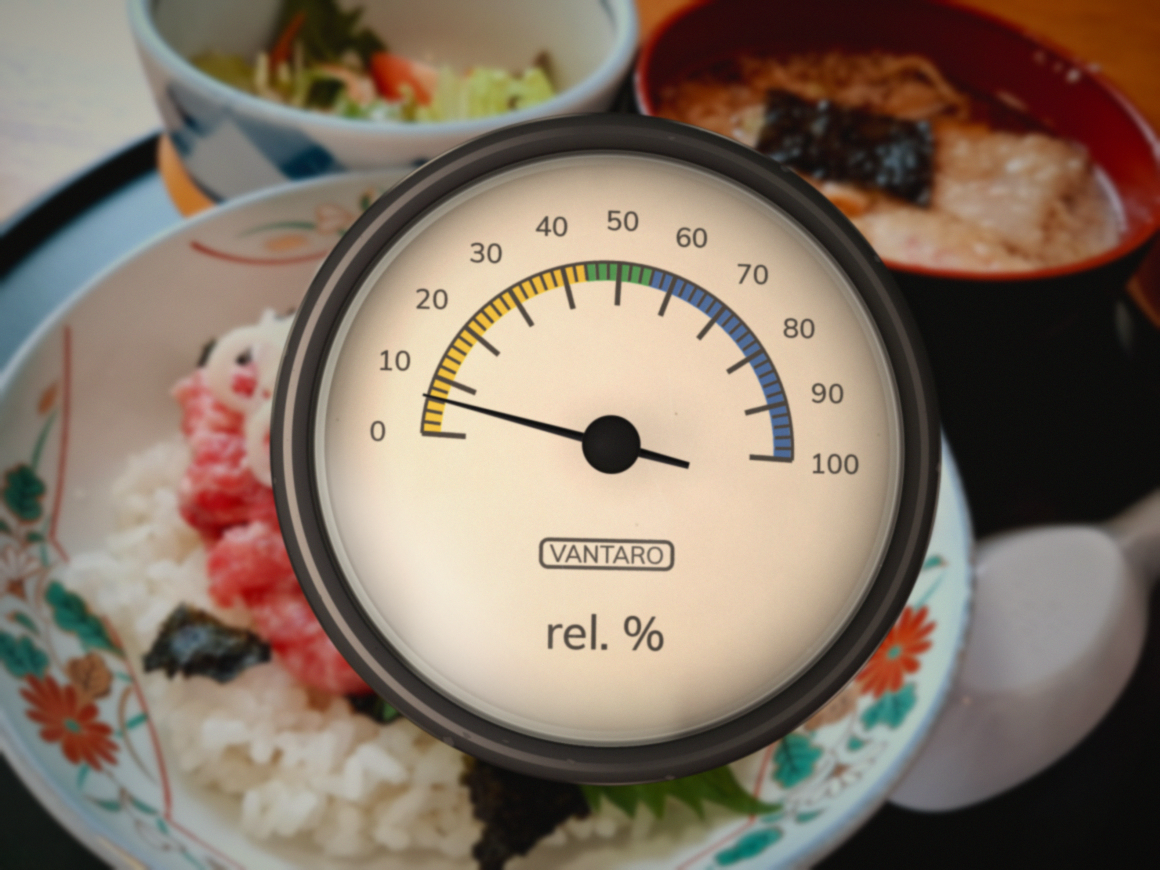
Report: 6,%
